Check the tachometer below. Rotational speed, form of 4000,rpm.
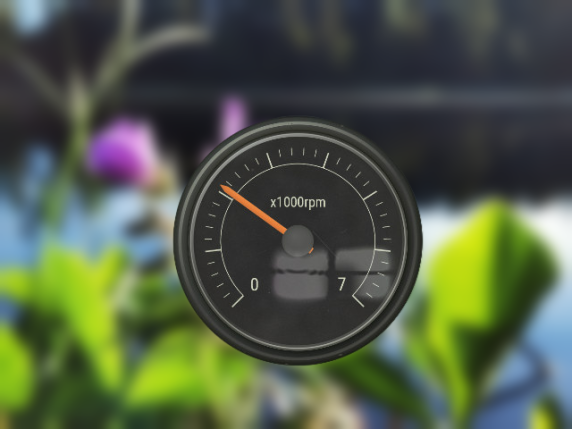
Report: 2100,rpm
